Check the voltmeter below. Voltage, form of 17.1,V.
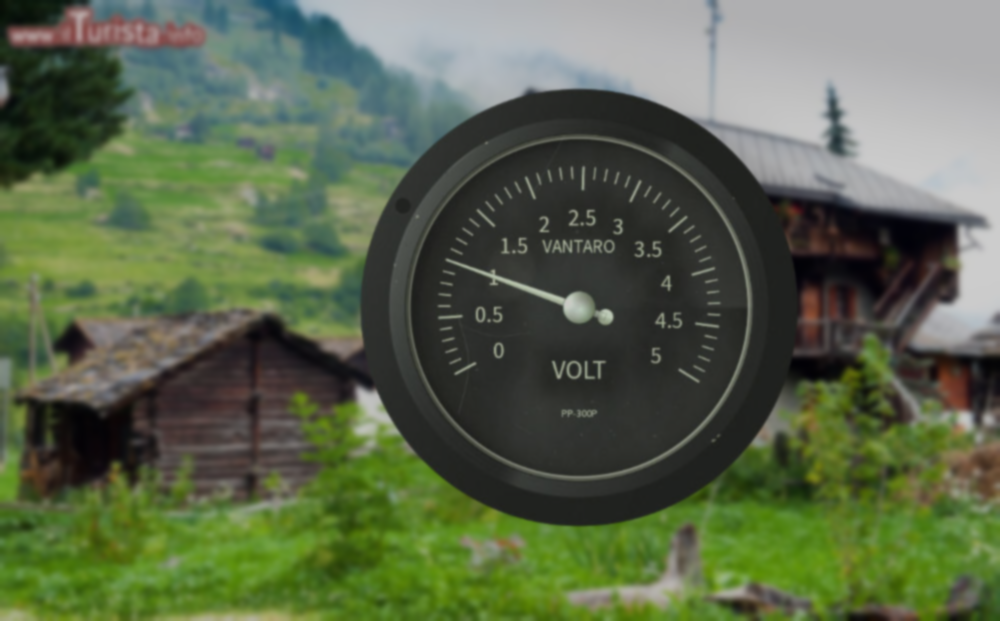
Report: 1,V
